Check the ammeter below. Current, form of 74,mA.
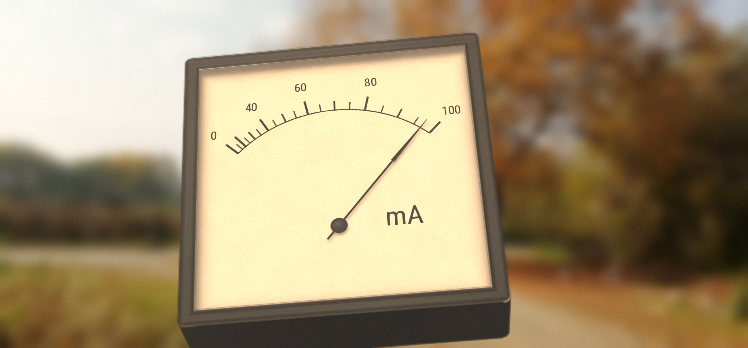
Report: 97.5,mA
